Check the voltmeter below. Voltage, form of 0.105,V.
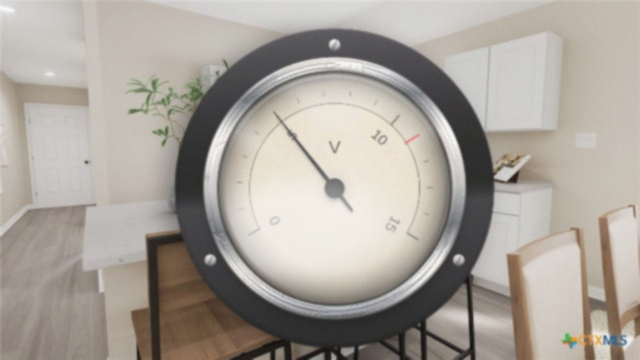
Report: 5,V
